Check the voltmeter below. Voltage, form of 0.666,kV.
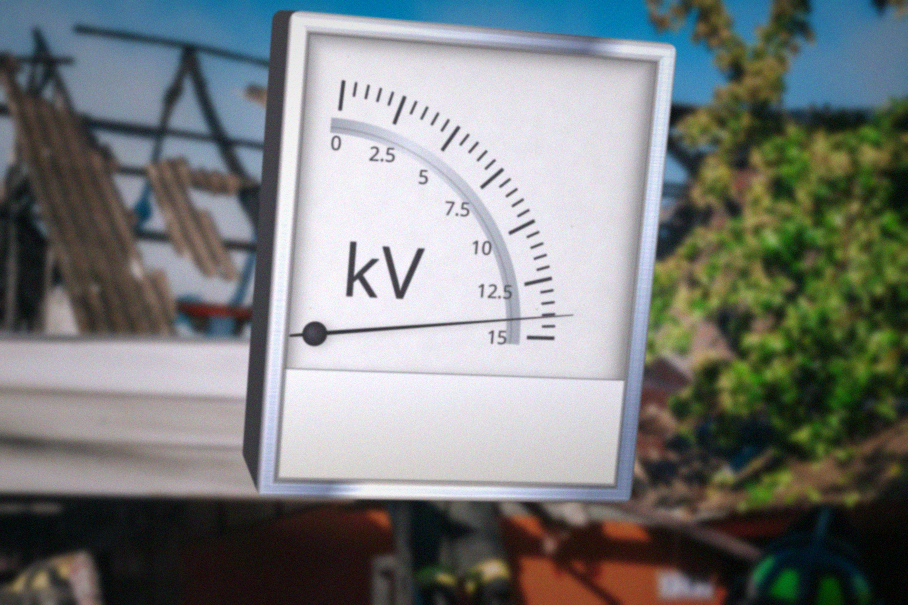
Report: 14,kV
